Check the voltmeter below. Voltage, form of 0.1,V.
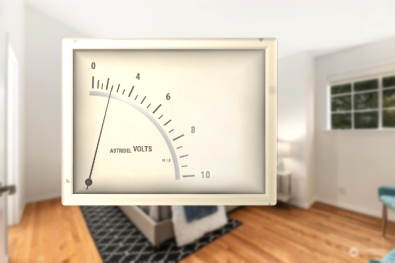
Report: 2.5,V
